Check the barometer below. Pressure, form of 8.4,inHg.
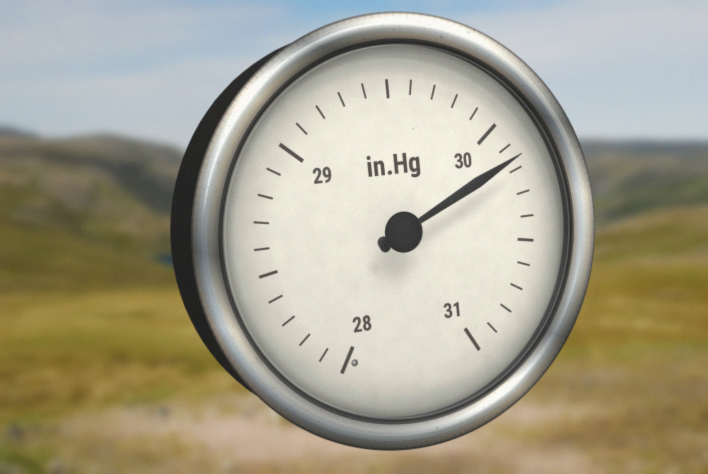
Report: 30.15,inHg
